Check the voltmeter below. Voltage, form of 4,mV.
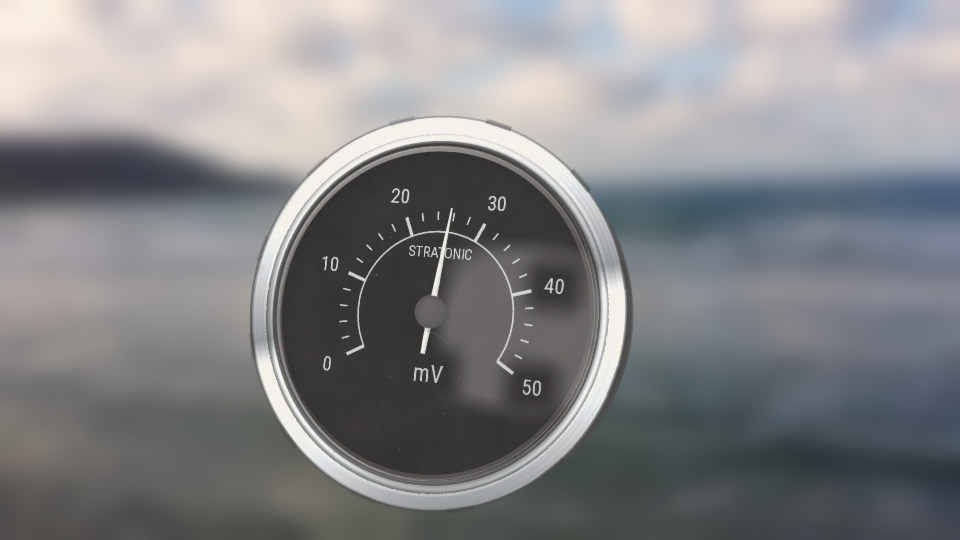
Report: 26,mV
